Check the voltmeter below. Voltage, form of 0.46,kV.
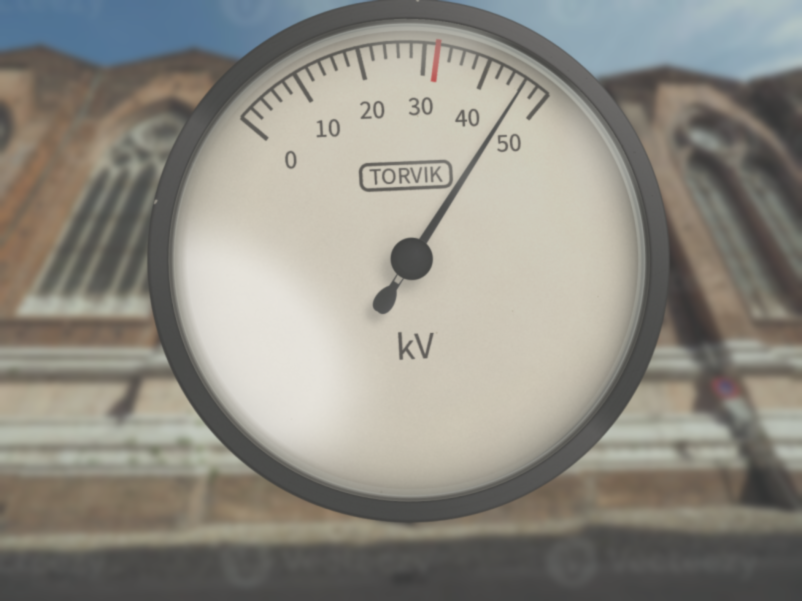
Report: 46,kV
